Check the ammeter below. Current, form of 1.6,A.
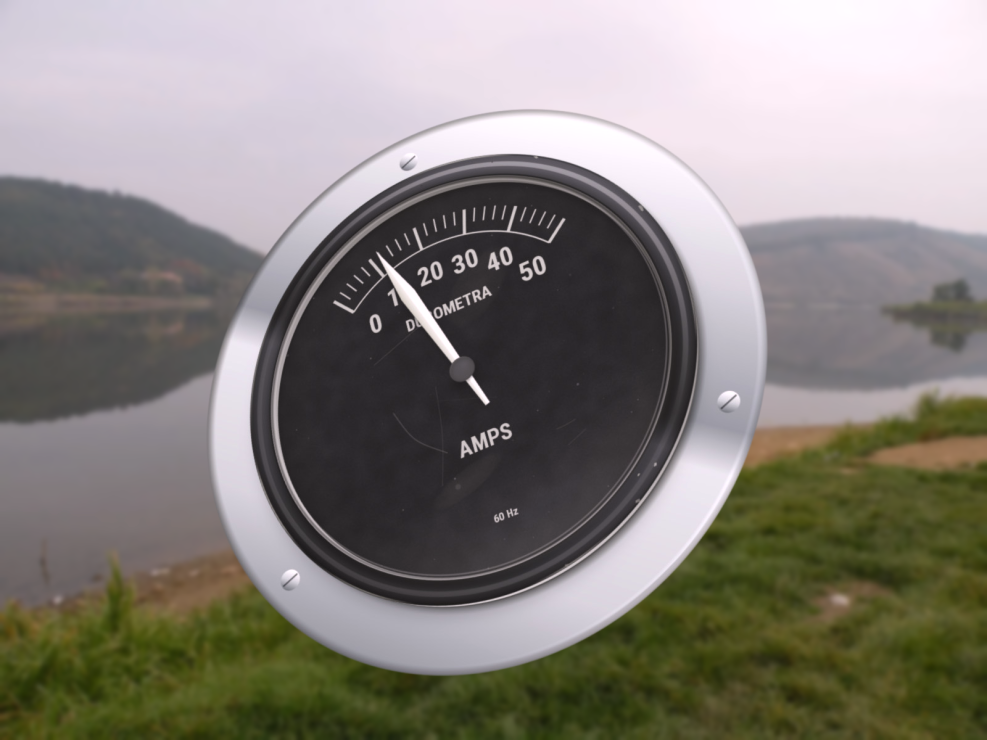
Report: 12,A
